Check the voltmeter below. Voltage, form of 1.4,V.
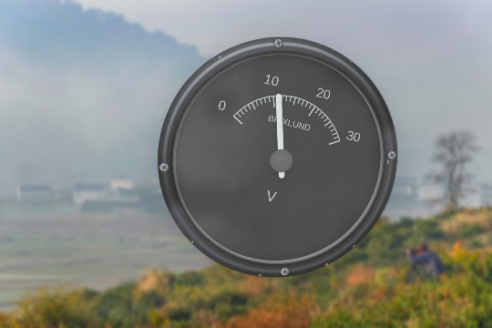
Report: 11,V
